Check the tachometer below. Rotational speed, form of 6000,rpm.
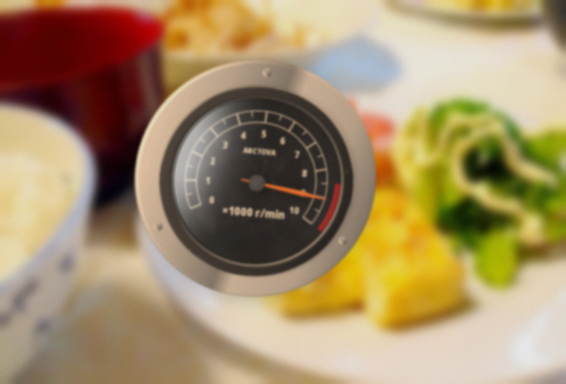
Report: 9000,rpm
